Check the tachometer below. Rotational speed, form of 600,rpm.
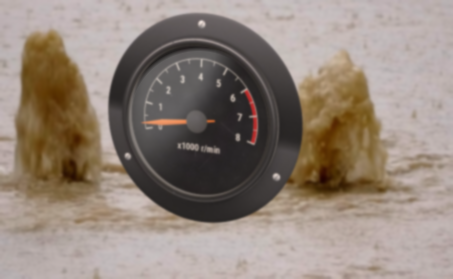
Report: 250,rpm
